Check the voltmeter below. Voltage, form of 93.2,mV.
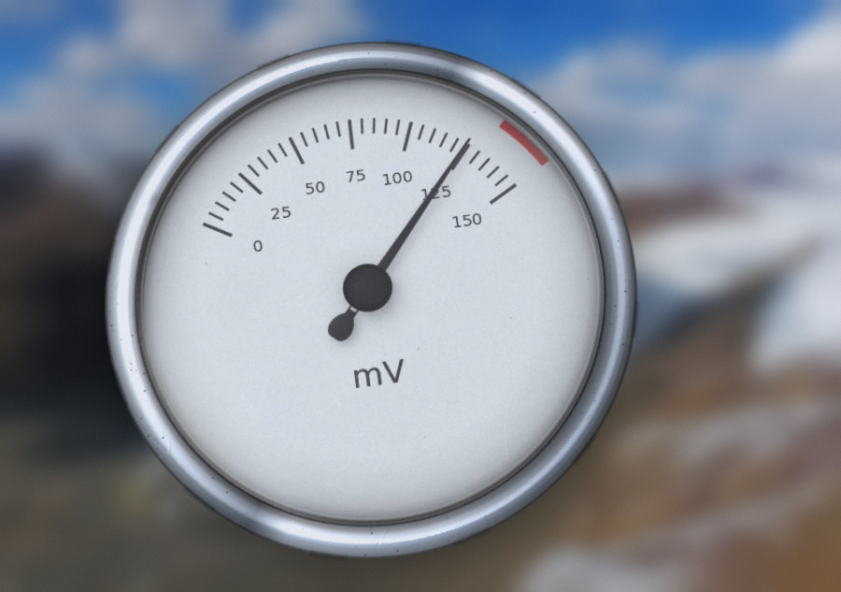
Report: 125,mV
